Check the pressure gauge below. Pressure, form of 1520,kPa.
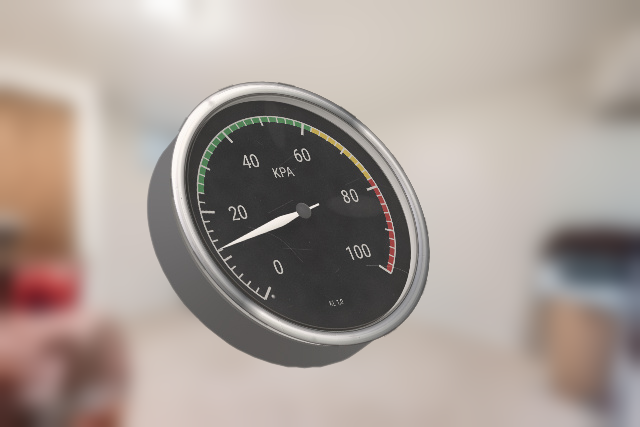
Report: 12,kPa
